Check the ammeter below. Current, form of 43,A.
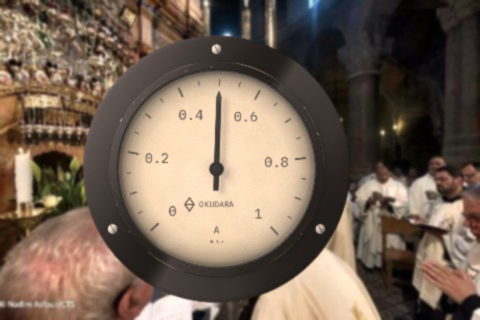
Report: 0.5,A
